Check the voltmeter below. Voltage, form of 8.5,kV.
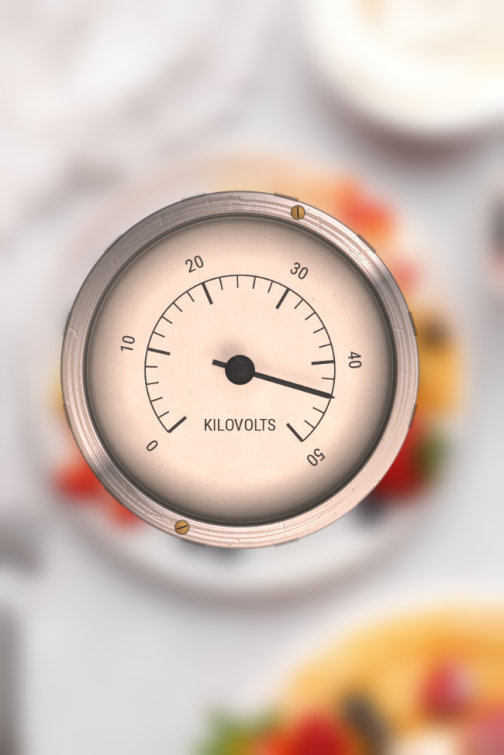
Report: 44,kV
